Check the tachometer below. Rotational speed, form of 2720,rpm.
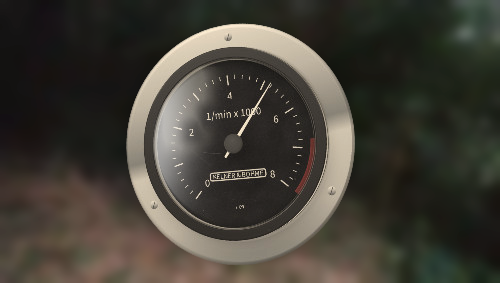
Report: 5200,rpm
